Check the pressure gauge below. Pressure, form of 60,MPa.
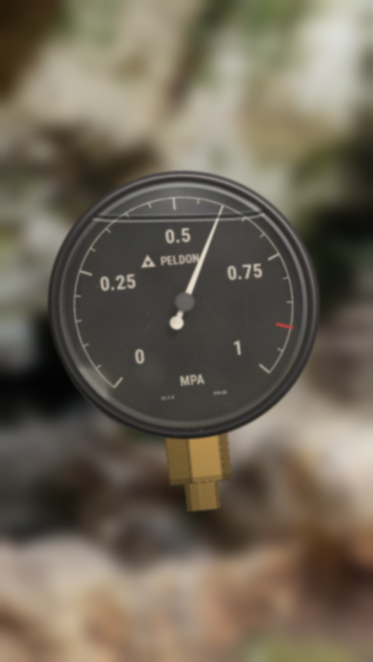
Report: 0.6,MPa
